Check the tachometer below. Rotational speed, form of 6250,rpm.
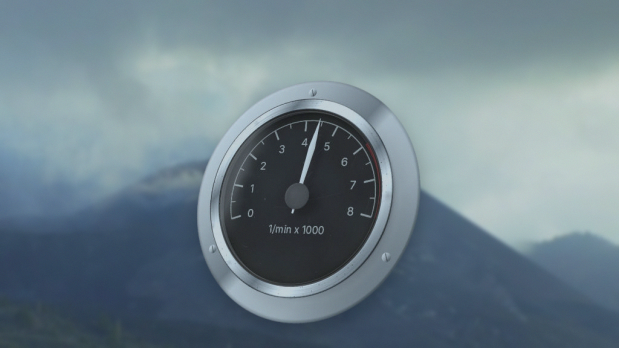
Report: 4500,rpm
